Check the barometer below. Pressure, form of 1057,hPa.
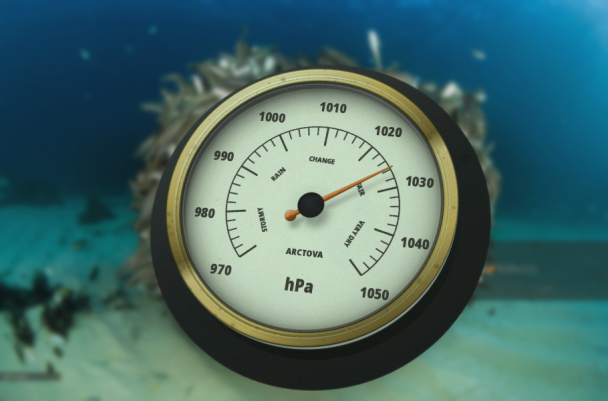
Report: 1026,hPa
